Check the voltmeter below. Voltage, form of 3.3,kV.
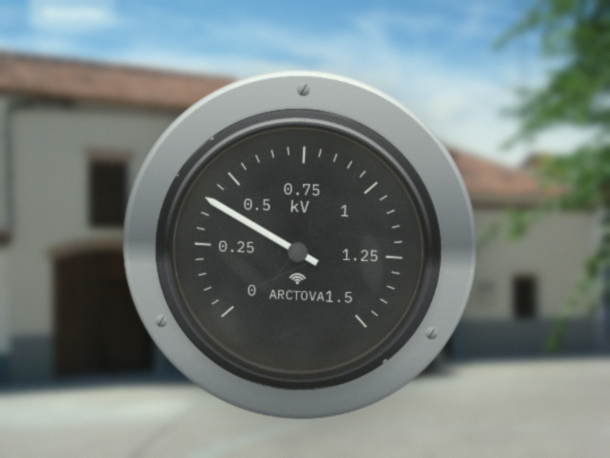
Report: 0.4,kV
